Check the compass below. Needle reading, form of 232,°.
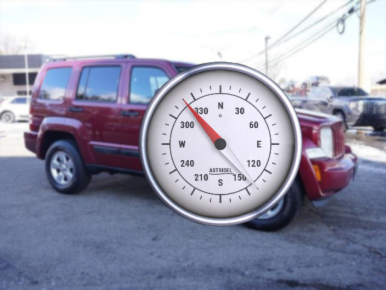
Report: 320,°
